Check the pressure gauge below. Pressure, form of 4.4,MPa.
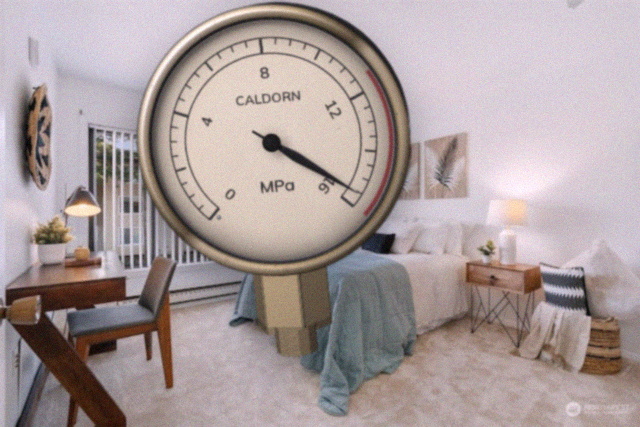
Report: 15.5,MPa
